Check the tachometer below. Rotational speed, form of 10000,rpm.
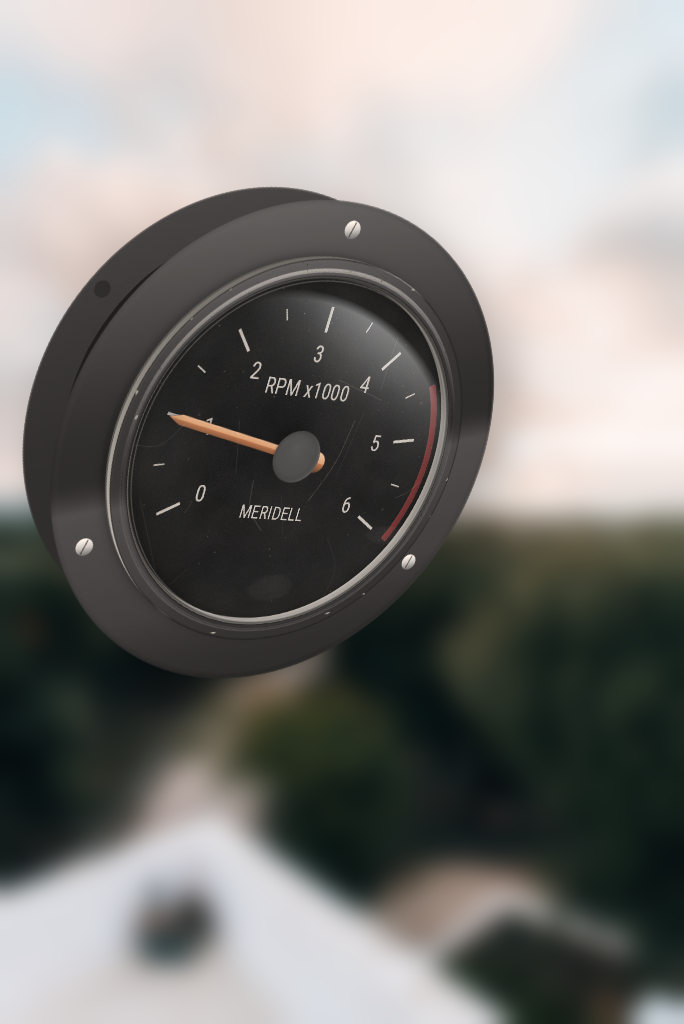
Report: 1000,rpm
